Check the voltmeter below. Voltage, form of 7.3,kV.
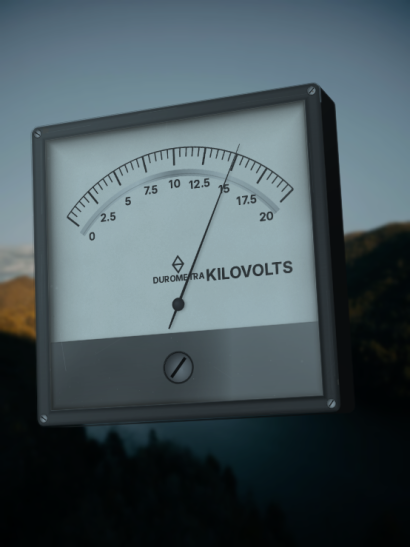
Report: 15,kV
